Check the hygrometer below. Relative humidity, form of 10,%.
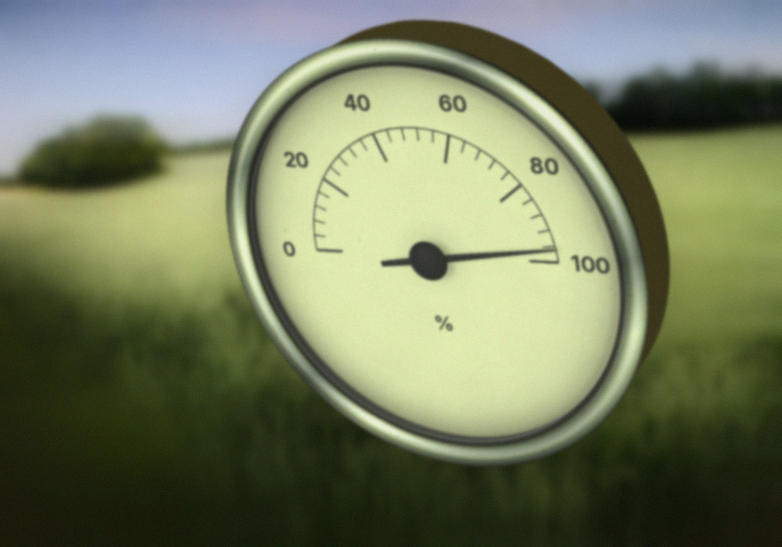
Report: 96,%
